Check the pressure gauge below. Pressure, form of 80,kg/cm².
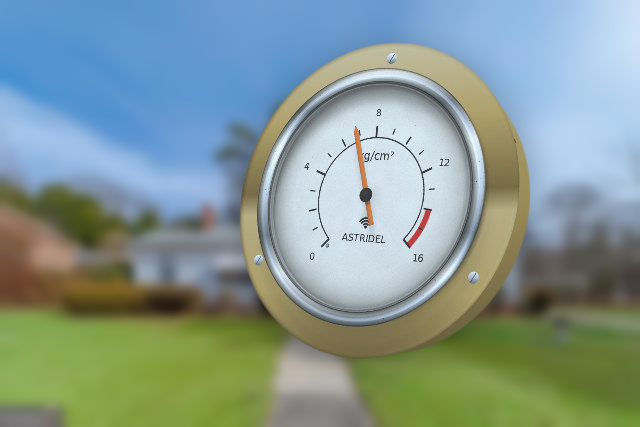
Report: 7,kg/cm²
